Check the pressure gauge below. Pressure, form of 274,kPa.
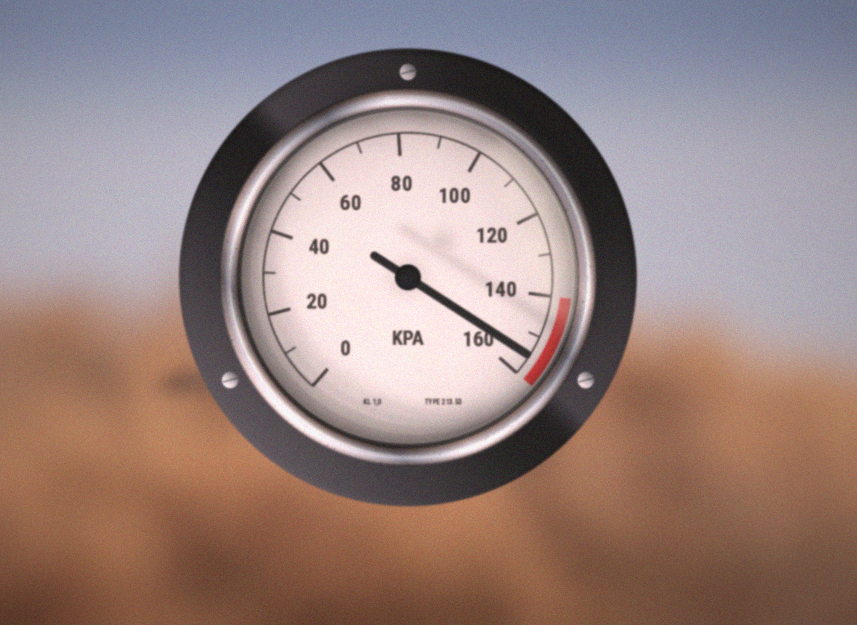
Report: 155,kPa
